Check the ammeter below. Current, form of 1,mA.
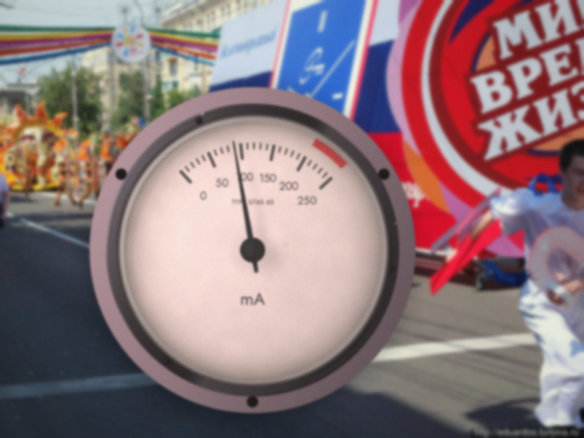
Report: 90,mA
